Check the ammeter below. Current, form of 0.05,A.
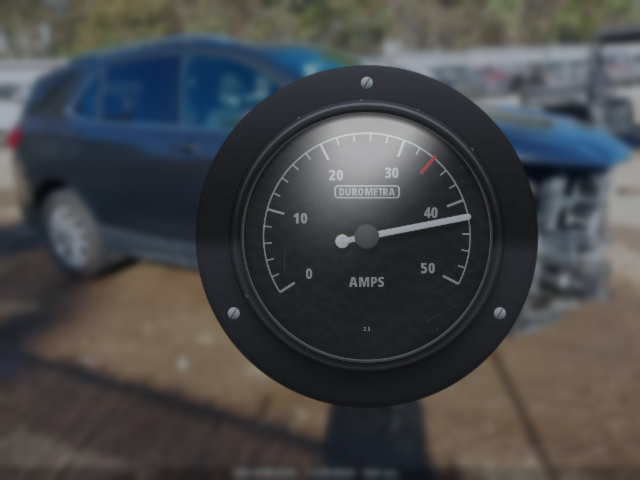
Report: 42,A
